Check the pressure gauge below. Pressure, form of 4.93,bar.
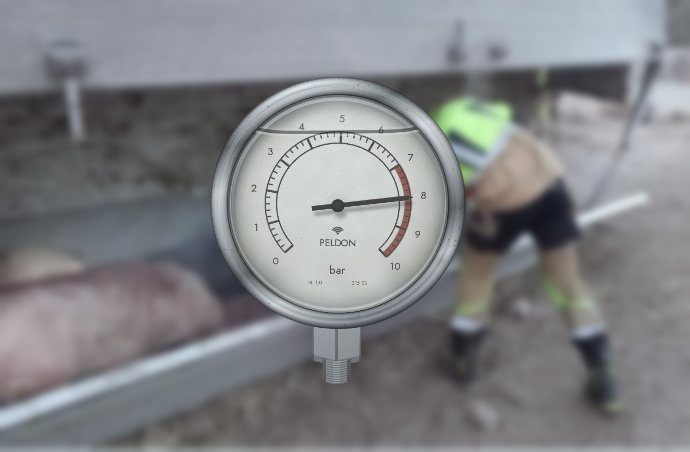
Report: 8,bar
